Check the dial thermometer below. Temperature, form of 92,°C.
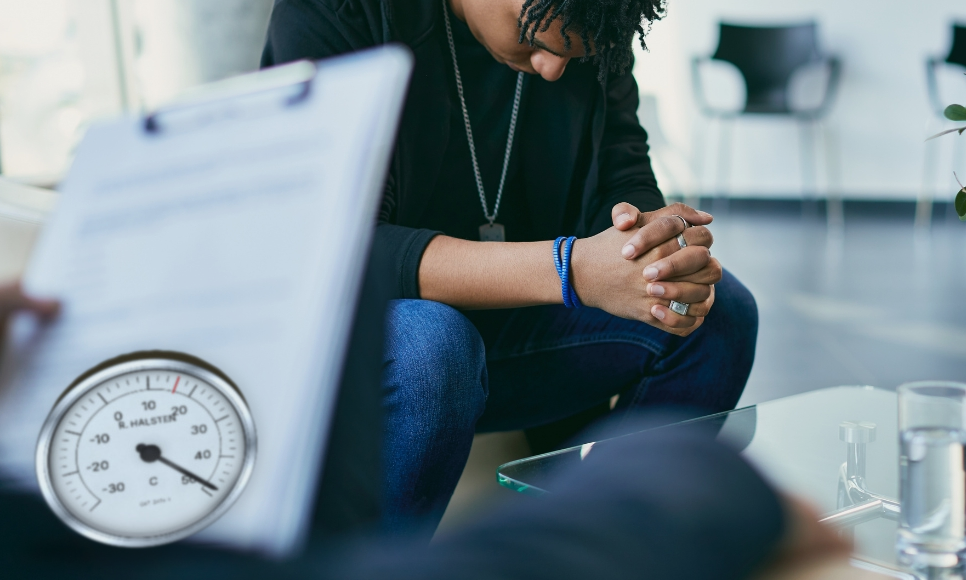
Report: 48,°C
